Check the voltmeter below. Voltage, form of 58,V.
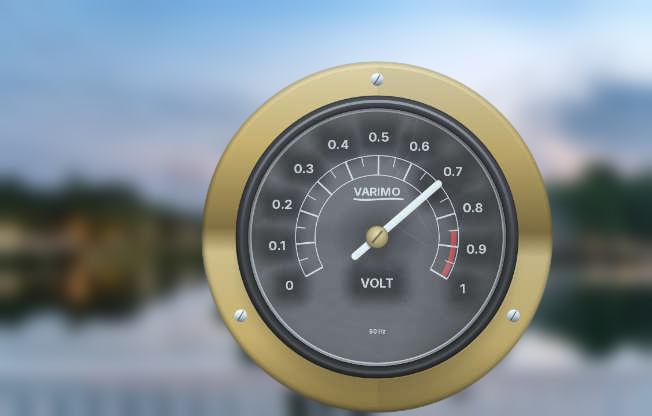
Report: 0.7,V
